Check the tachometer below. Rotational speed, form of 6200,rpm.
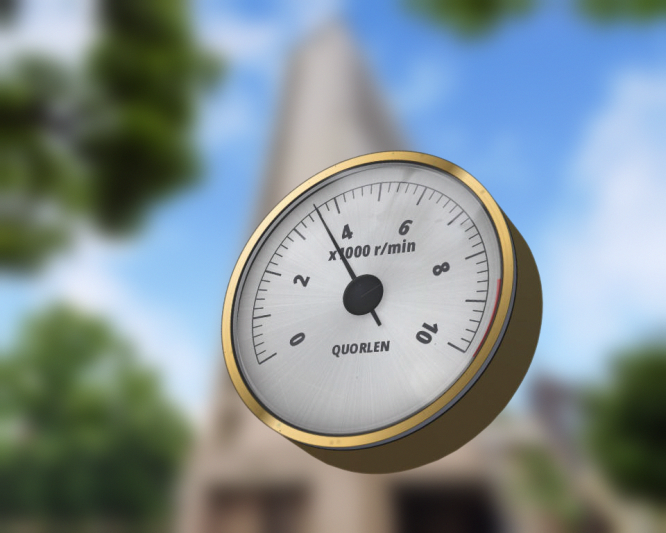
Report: 3600,rpm
